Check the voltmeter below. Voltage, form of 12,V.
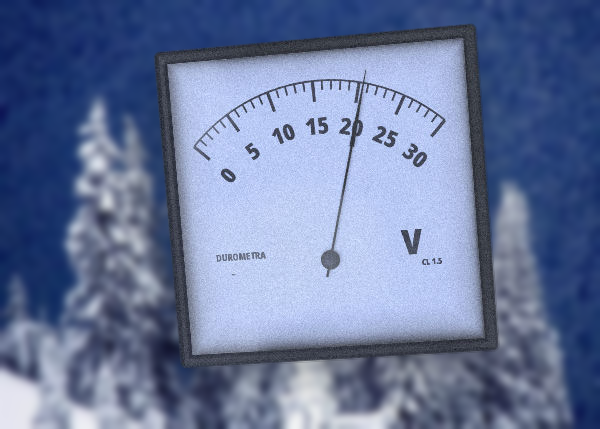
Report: 20.5,V
